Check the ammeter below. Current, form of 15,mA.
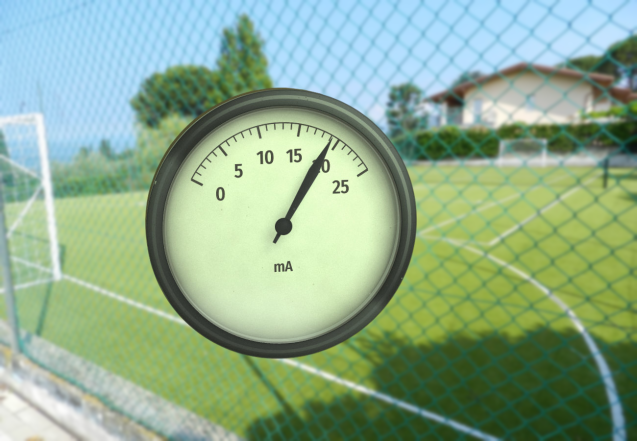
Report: 19,mA
